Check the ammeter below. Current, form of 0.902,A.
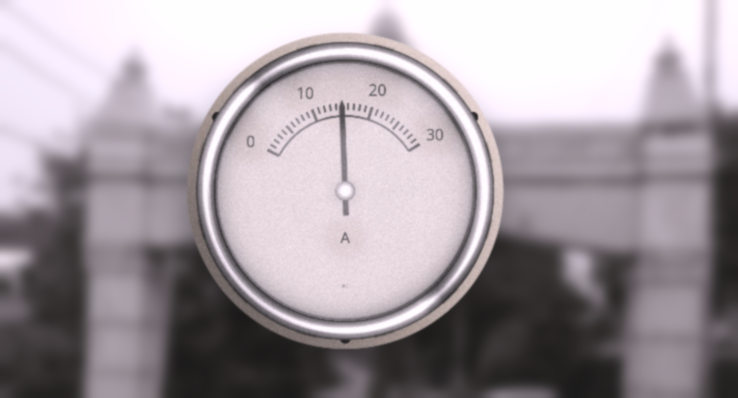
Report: 15,A
